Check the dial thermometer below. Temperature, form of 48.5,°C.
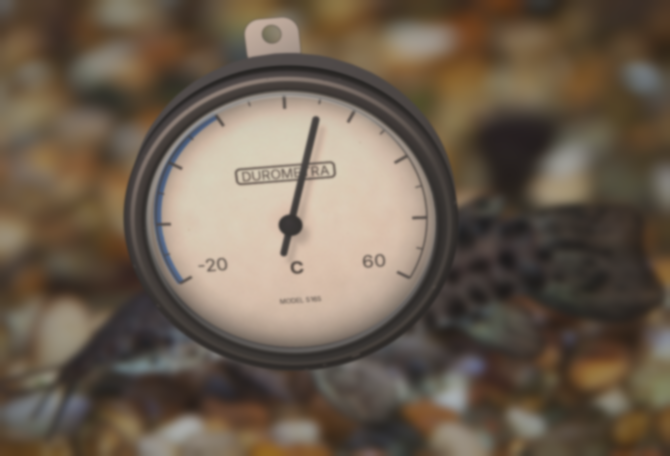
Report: 25,°C
